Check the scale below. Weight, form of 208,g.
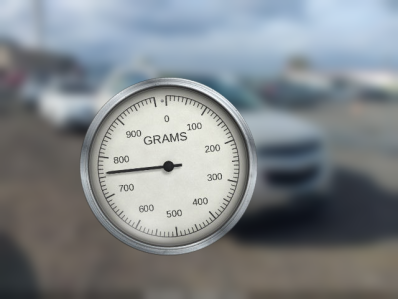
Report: 760,g
